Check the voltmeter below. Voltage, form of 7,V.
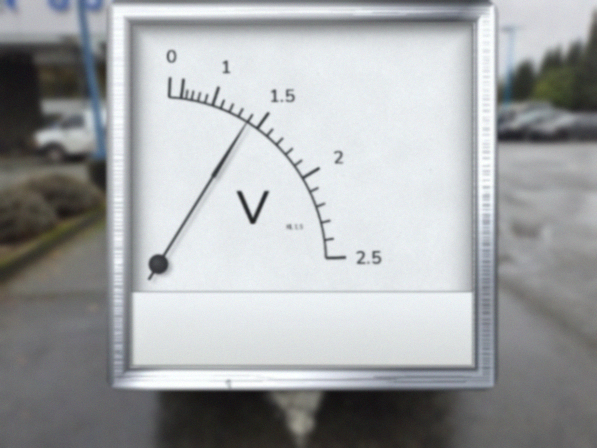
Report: 1.4,V
